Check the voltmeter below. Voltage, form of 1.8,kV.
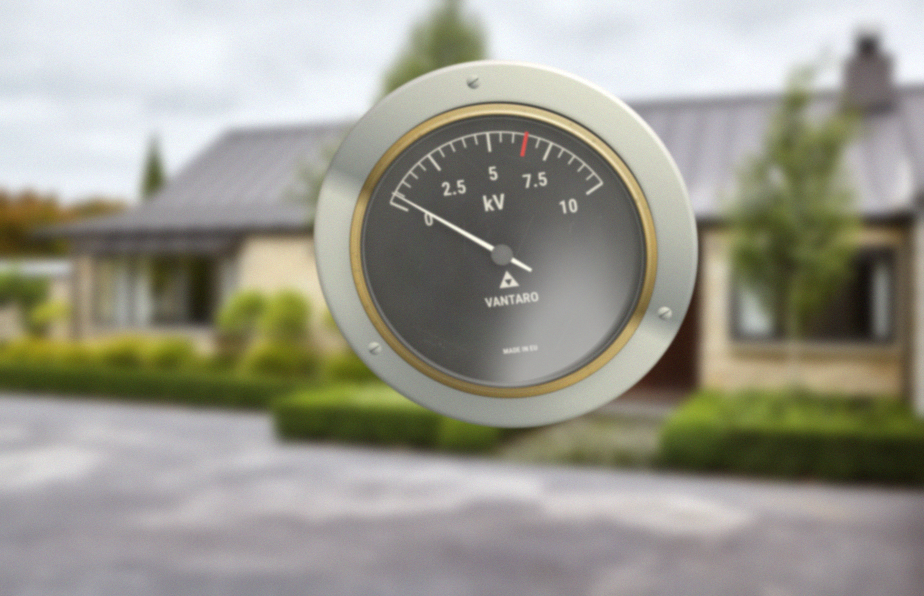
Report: 0.5,kV
